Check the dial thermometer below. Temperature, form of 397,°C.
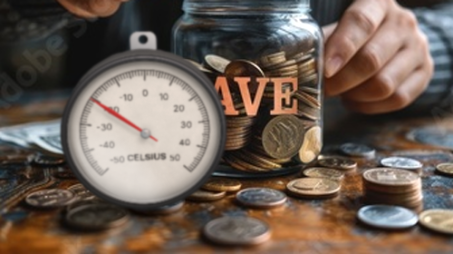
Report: -20,°C
